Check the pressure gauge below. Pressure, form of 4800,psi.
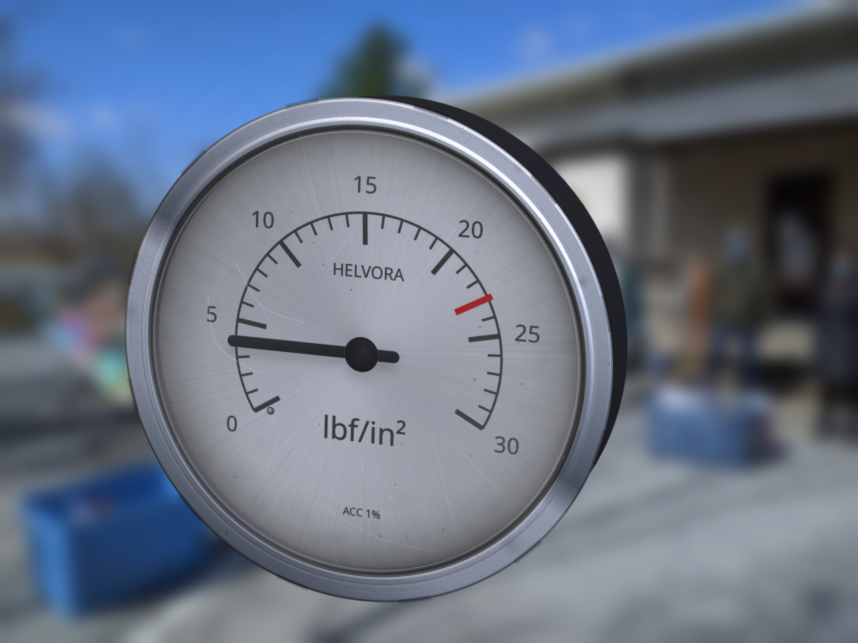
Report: 4,psi
